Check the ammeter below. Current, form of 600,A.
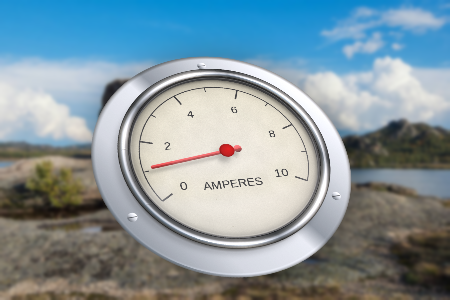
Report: 1,A
